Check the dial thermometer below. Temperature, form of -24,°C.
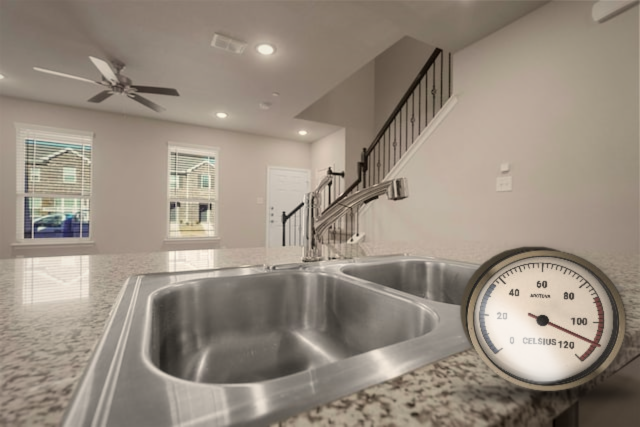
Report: 110,°C
